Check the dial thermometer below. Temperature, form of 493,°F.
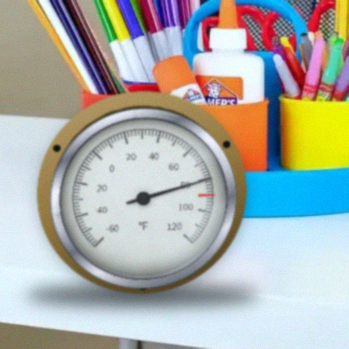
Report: 80,°F
